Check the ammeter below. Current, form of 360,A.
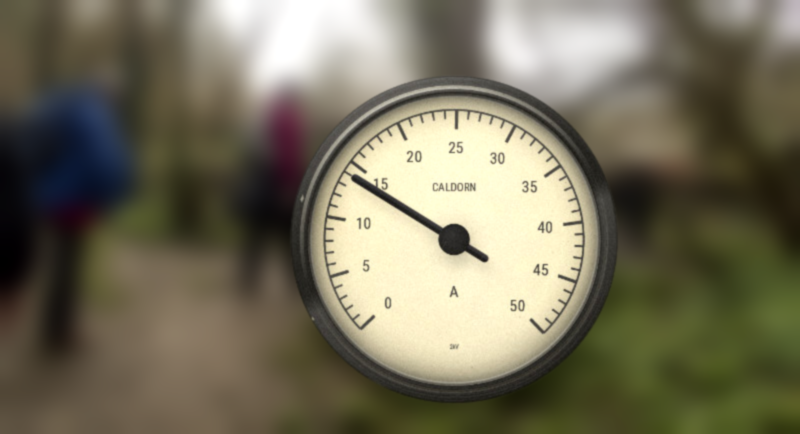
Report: 14,A
